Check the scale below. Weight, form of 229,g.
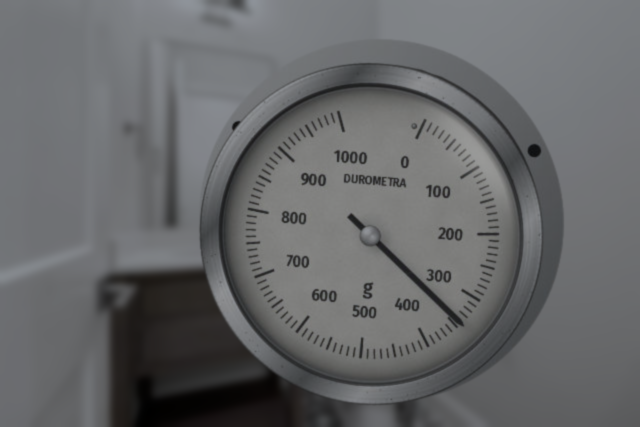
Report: 340,g
